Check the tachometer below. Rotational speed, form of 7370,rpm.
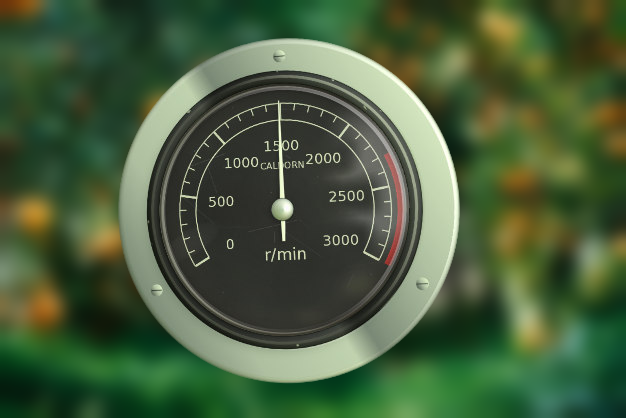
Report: 1500,rpm
